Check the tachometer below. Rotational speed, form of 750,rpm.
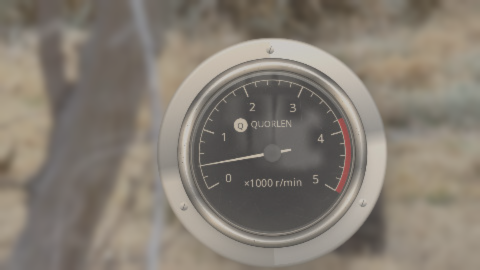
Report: 400,rpm
